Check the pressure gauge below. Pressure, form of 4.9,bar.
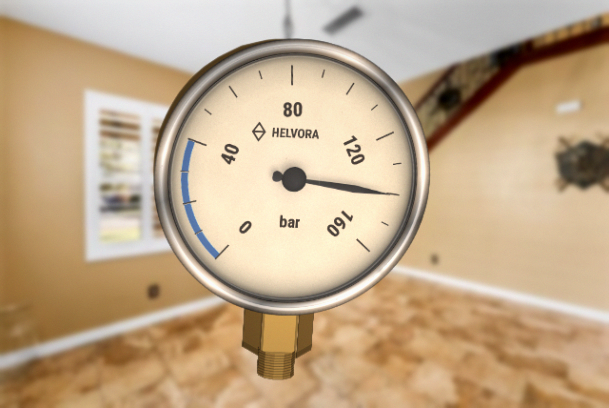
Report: 140,bar
